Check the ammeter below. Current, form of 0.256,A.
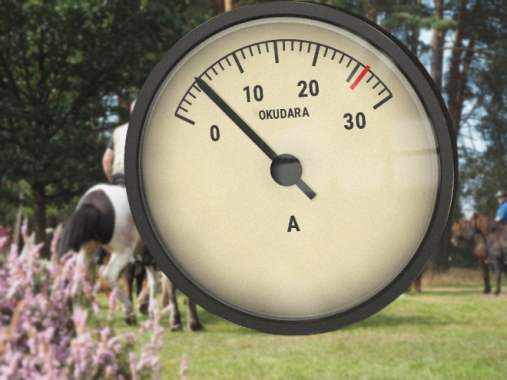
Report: 5,A
